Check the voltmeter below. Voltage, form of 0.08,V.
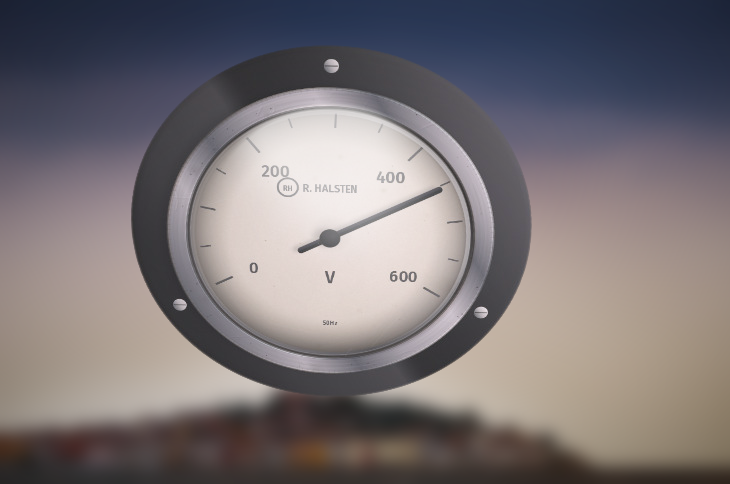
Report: 450,V
